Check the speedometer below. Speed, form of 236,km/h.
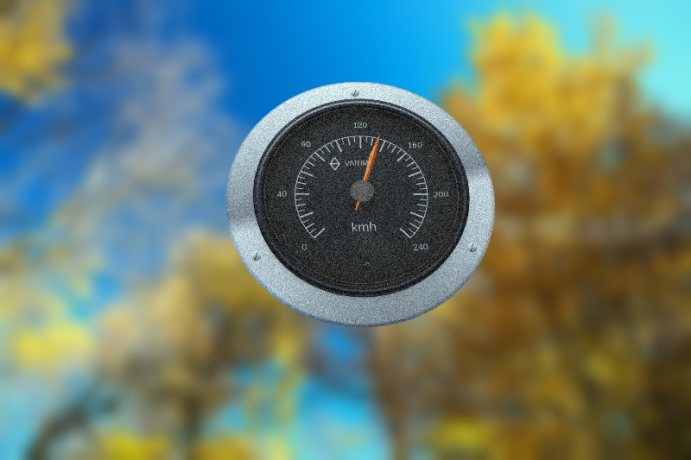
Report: 135,km/h
